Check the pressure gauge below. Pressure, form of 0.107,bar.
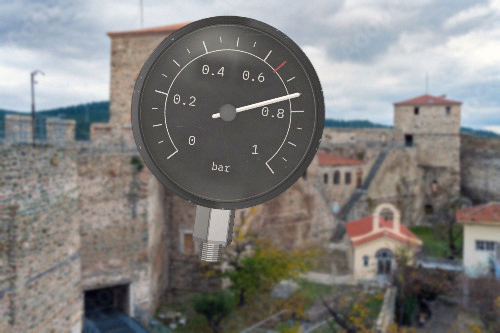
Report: 0.75,bar
